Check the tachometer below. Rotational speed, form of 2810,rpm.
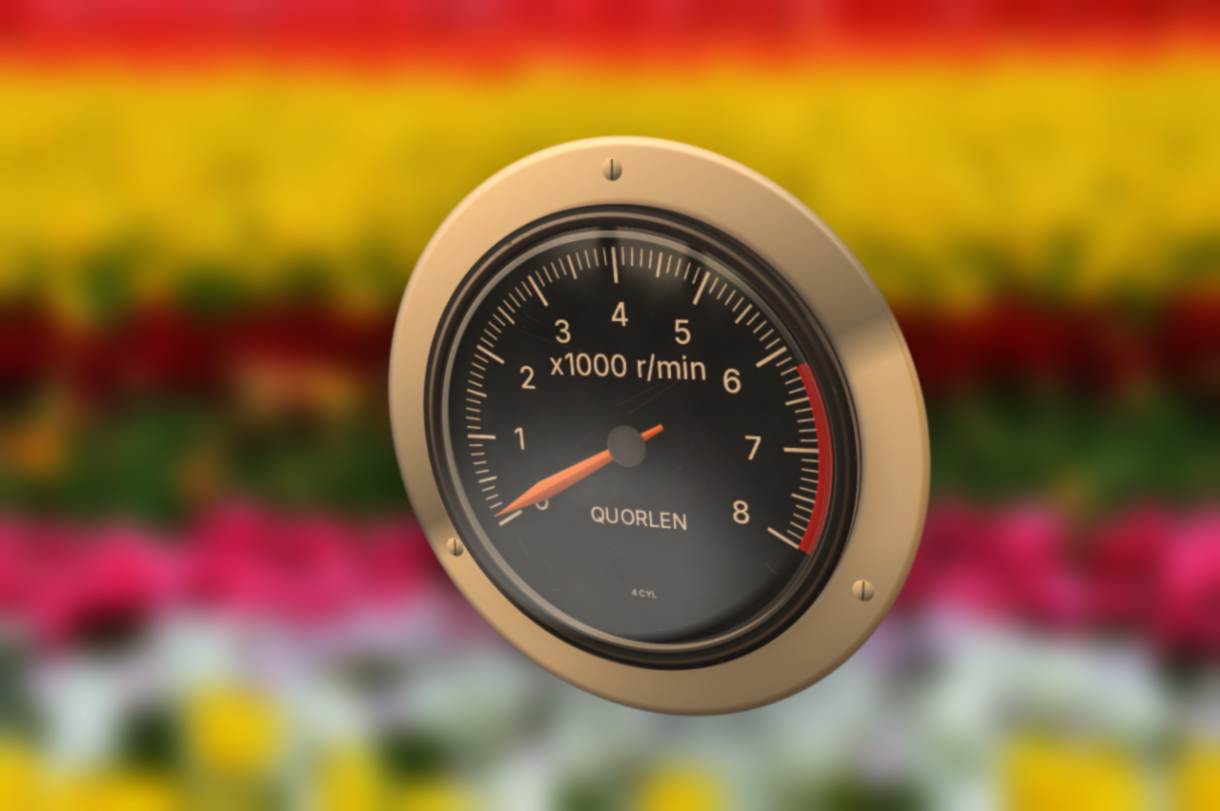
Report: 100,rpm
